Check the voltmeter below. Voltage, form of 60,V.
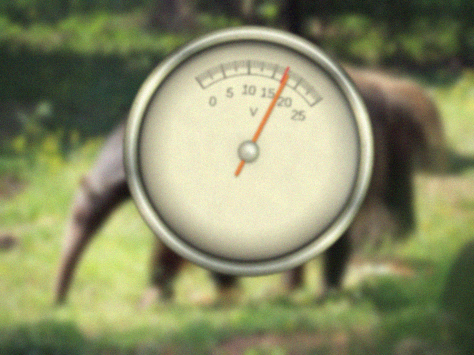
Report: 17.5,V
